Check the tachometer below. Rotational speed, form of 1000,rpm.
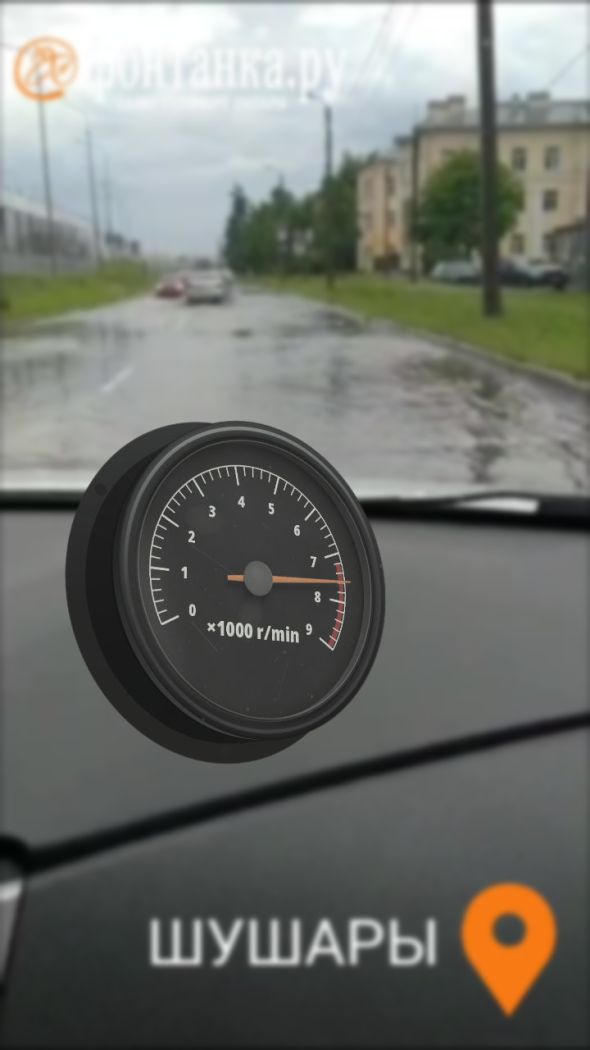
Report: 7600,rpm
